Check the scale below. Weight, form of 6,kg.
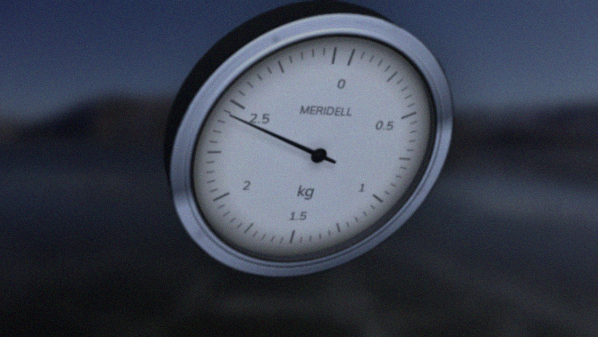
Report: 2.45,kg
